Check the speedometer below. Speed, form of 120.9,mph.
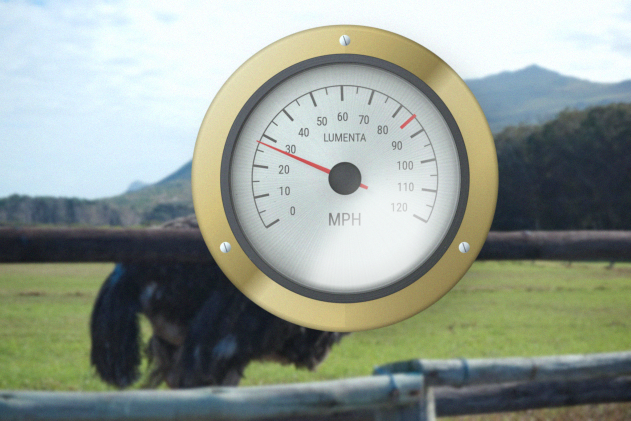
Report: 27.5,mph
